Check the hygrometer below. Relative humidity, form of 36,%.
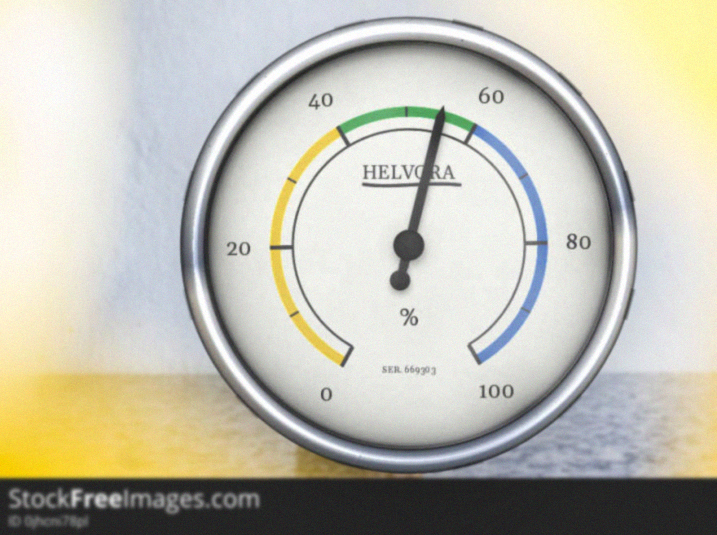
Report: 55,%
